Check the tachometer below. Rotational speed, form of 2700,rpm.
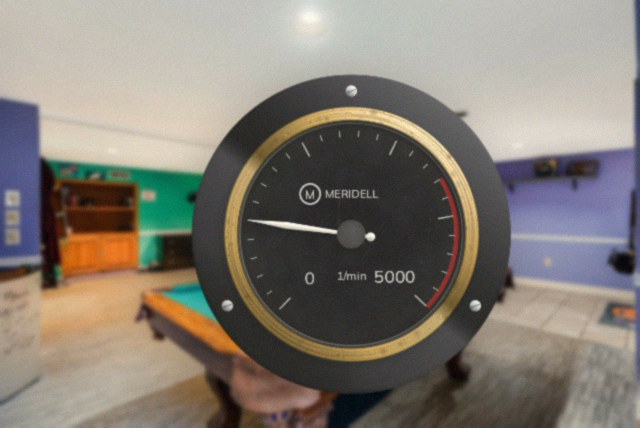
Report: 1000,rpm
